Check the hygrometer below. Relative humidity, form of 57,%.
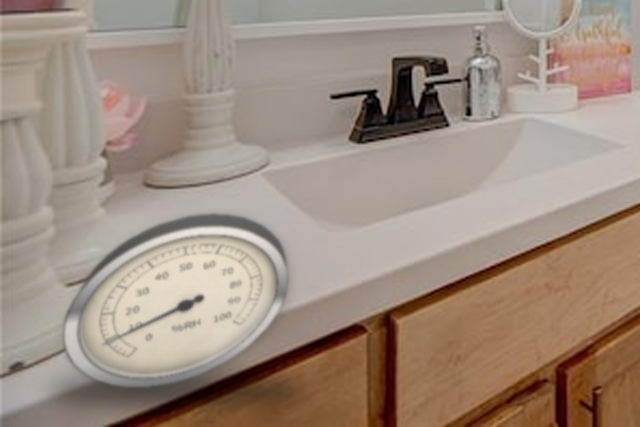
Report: 10,%
